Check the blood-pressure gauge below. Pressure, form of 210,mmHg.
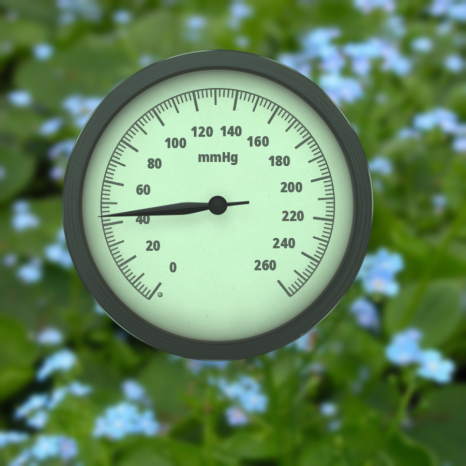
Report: 44,mmHg
